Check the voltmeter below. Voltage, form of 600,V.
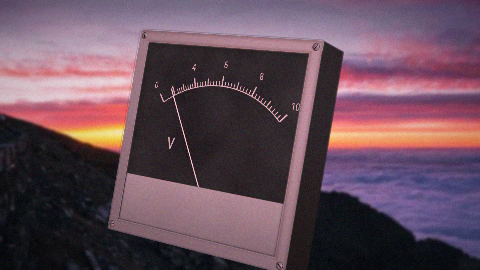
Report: 2,V
